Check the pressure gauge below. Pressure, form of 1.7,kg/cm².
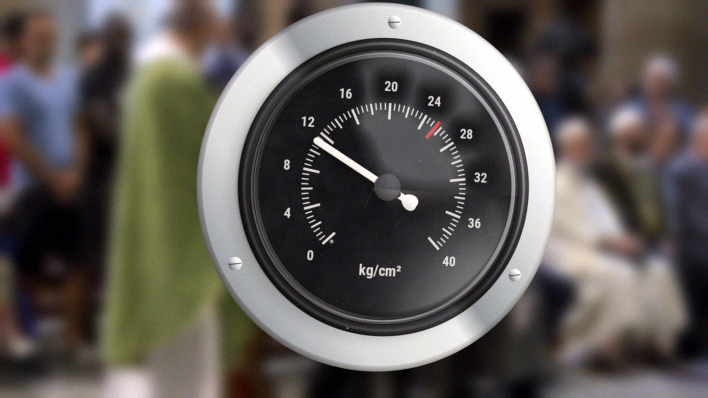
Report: 11,kg/cm²
